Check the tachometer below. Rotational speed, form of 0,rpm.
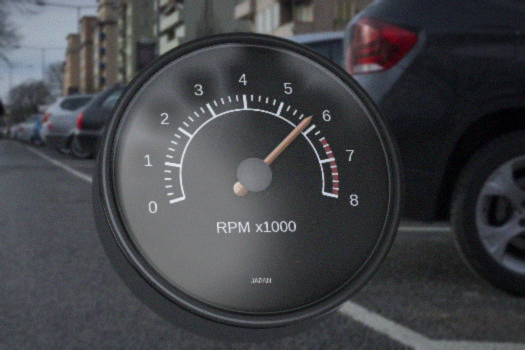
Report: 5800,rpm
